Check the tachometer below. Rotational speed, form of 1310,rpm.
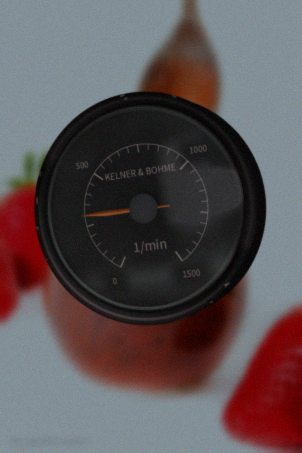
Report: 300,rpm
